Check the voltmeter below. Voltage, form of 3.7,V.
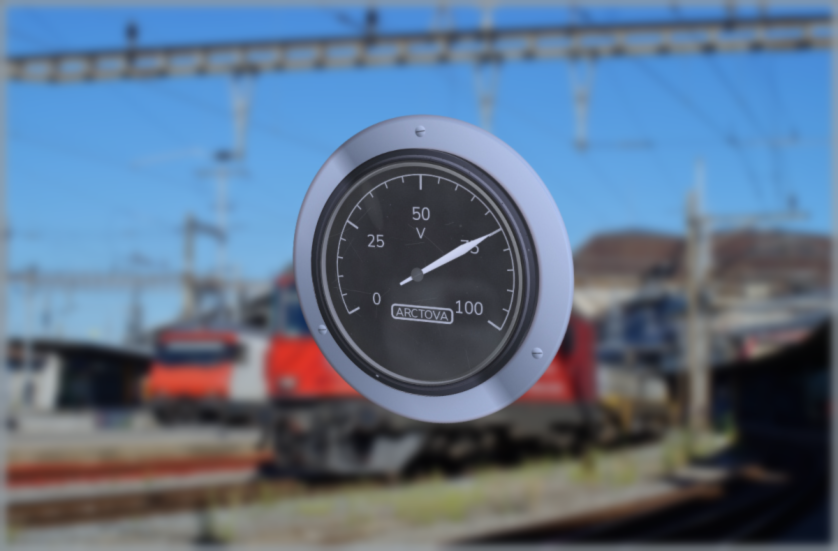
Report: 75,V
